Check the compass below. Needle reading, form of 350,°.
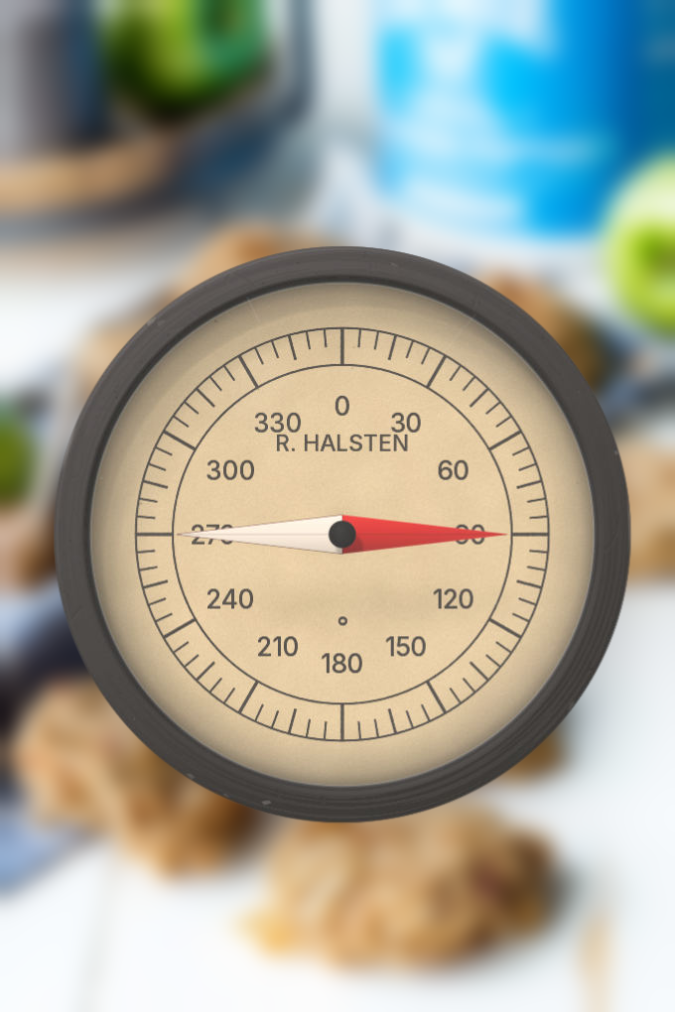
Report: 90,°
